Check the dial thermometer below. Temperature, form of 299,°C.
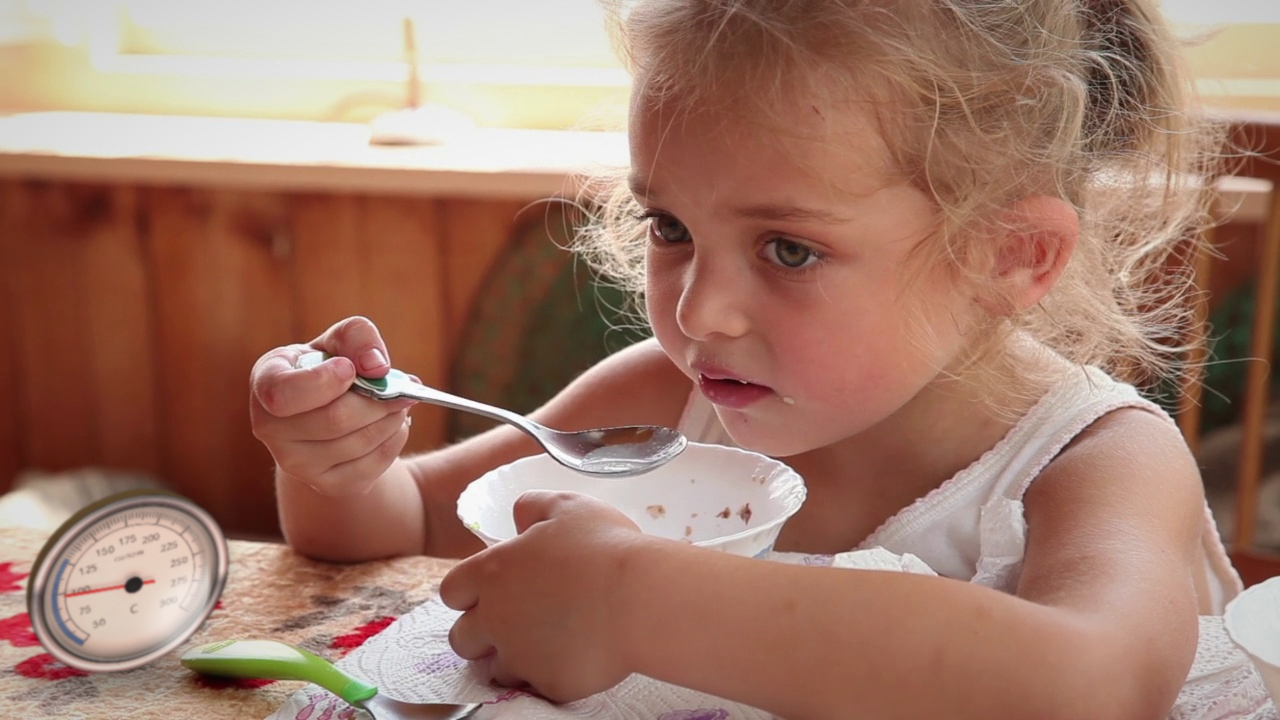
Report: 100,°C
